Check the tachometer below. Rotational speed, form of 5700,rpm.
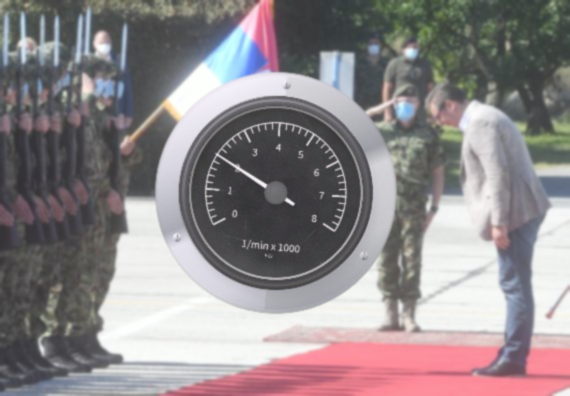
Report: 2000,rpm
